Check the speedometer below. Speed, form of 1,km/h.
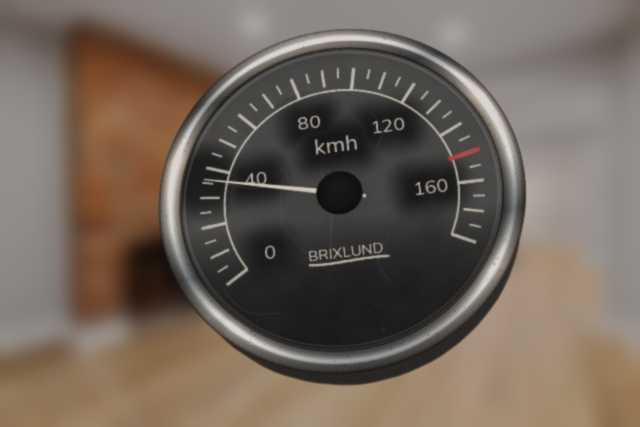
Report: 35,km/h
